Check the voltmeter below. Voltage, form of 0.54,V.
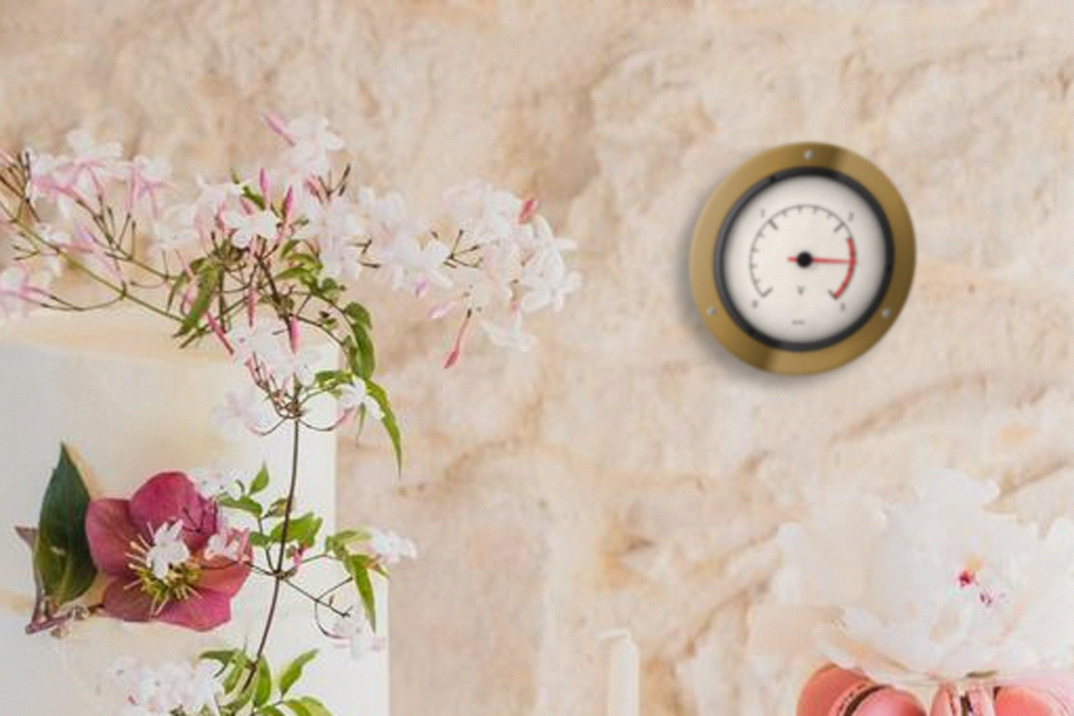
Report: 2.5,V
